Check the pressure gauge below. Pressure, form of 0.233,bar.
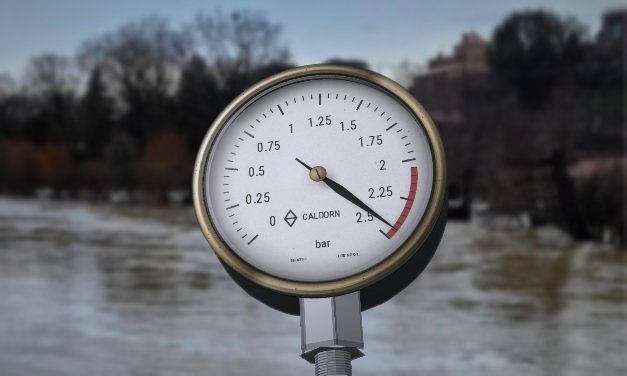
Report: 2.45,bar
